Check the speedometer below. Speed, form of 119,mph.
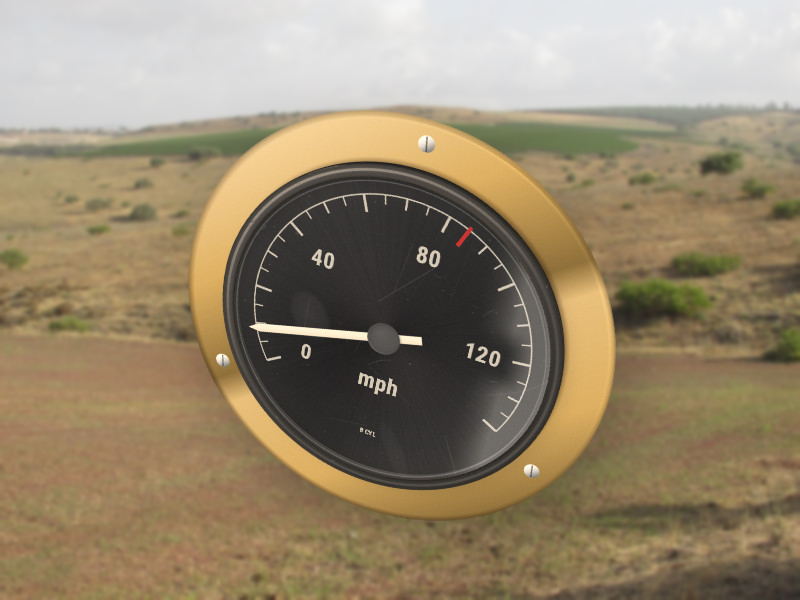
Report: 10,mph
